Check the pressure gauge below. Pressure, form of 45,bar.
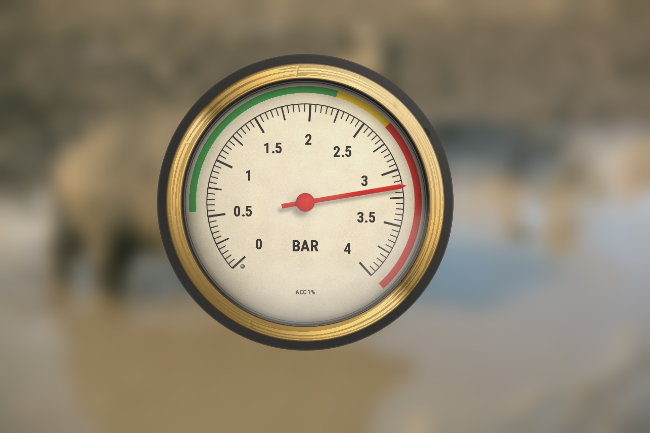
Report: 3.15,bar
